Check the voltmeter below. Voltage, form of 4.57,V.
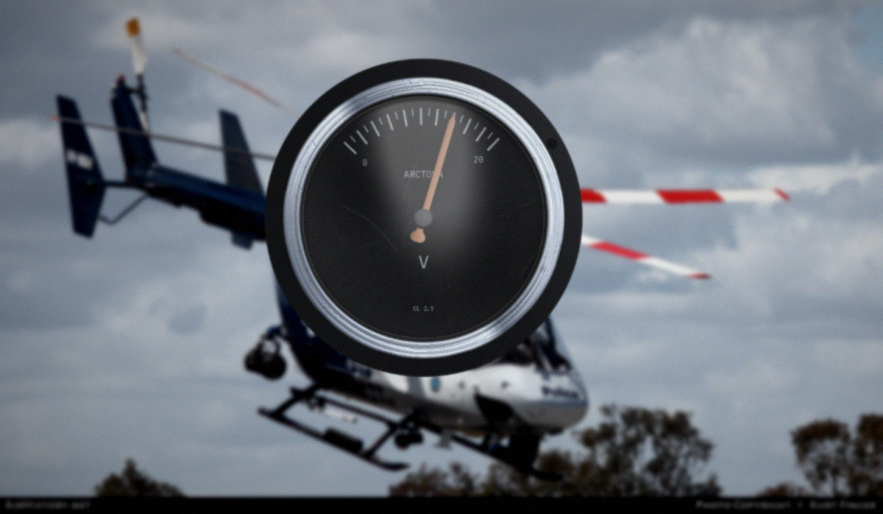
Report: 14,V
